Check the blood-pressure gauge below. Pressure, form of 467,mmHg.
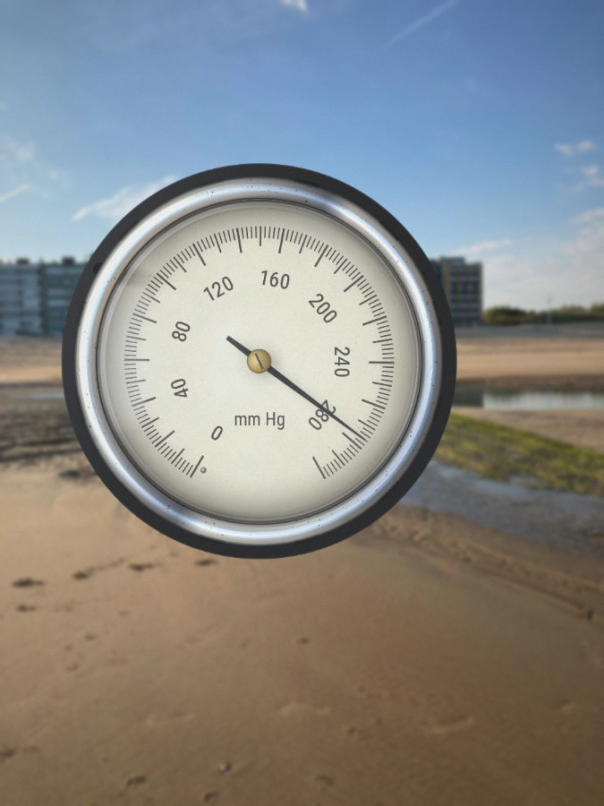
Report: 276,mmHg
